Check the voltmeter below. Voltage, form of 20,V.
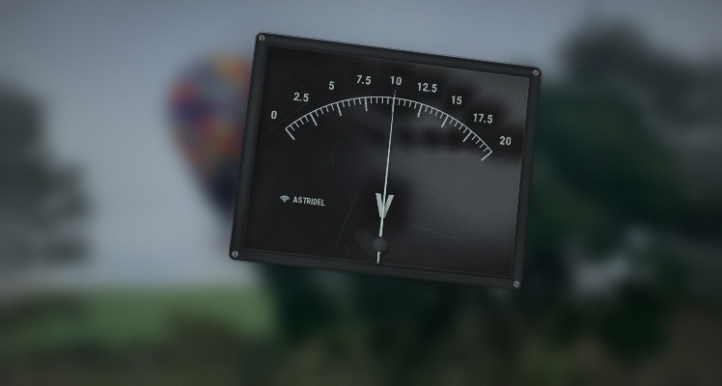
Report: 10,V
